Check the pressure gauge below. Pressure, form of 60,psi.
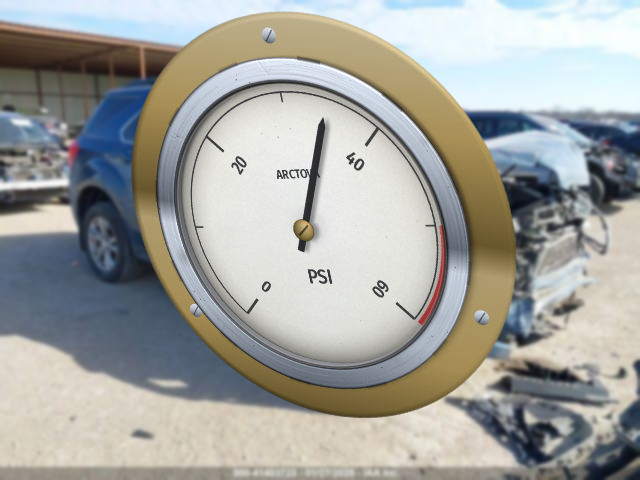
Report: 35,psi
